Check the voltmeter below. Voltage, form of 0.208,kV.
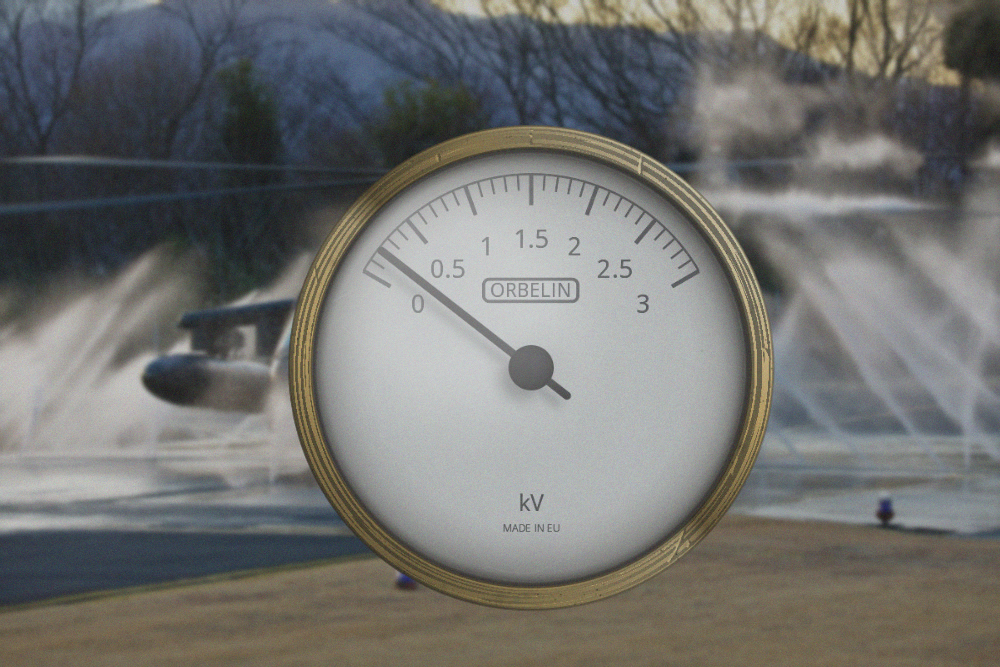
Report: 0.2,kV
